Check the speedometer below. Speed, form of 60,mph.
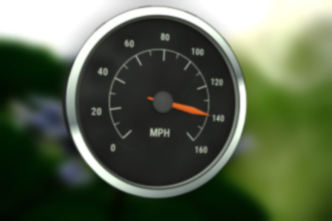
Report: 140,mph
